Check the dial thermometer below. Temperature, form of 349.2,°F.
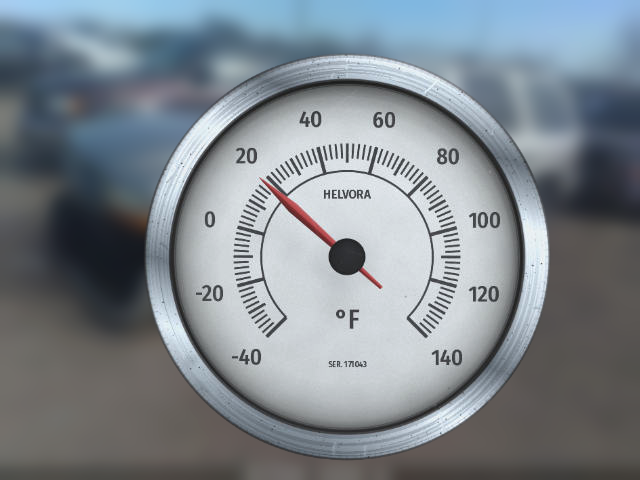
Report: 18,°F
